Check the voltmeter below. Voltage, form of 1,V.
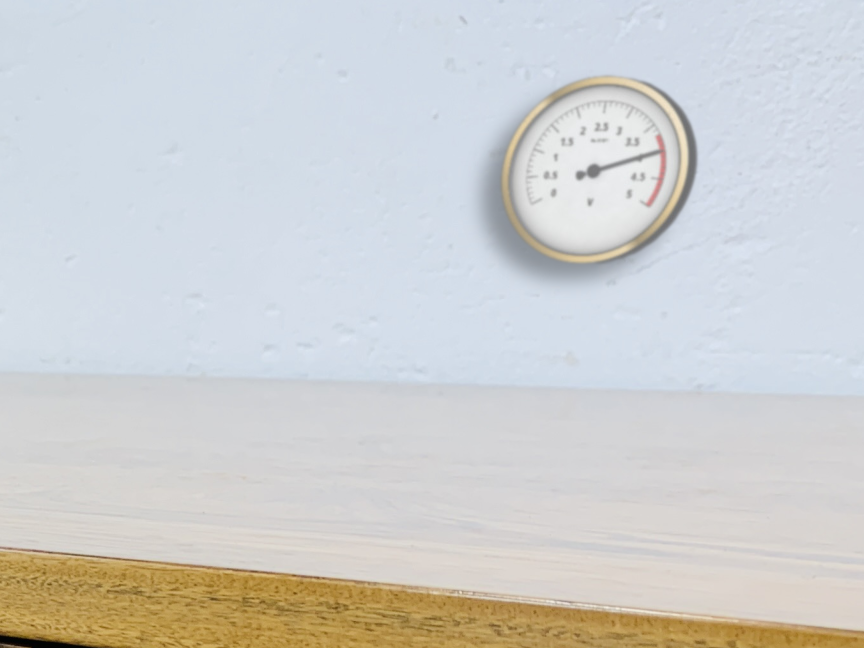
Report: 4,V
